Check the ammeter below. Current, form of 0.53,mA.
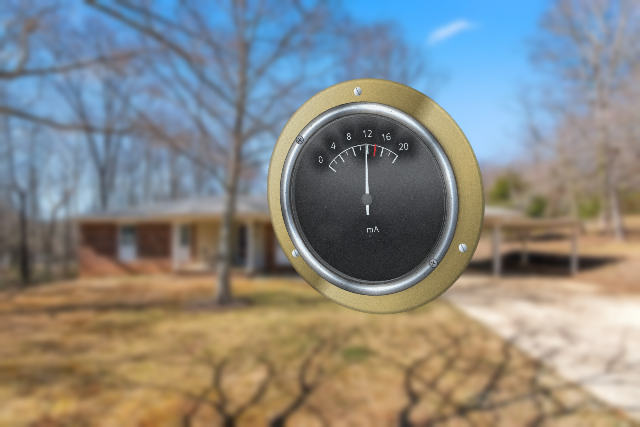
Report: 12,mA
